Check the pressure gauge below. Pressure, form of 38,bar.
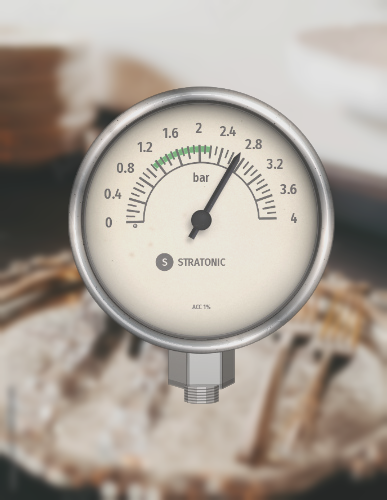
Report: 2.7,bar
